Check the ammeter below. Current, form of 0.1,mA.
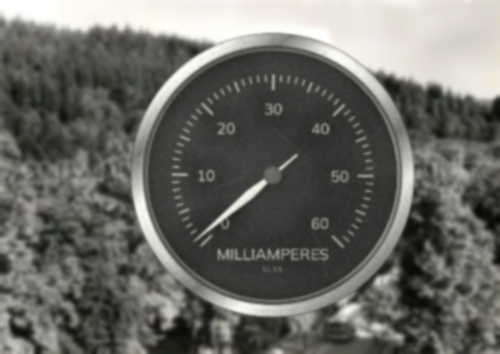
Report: 1,mA
